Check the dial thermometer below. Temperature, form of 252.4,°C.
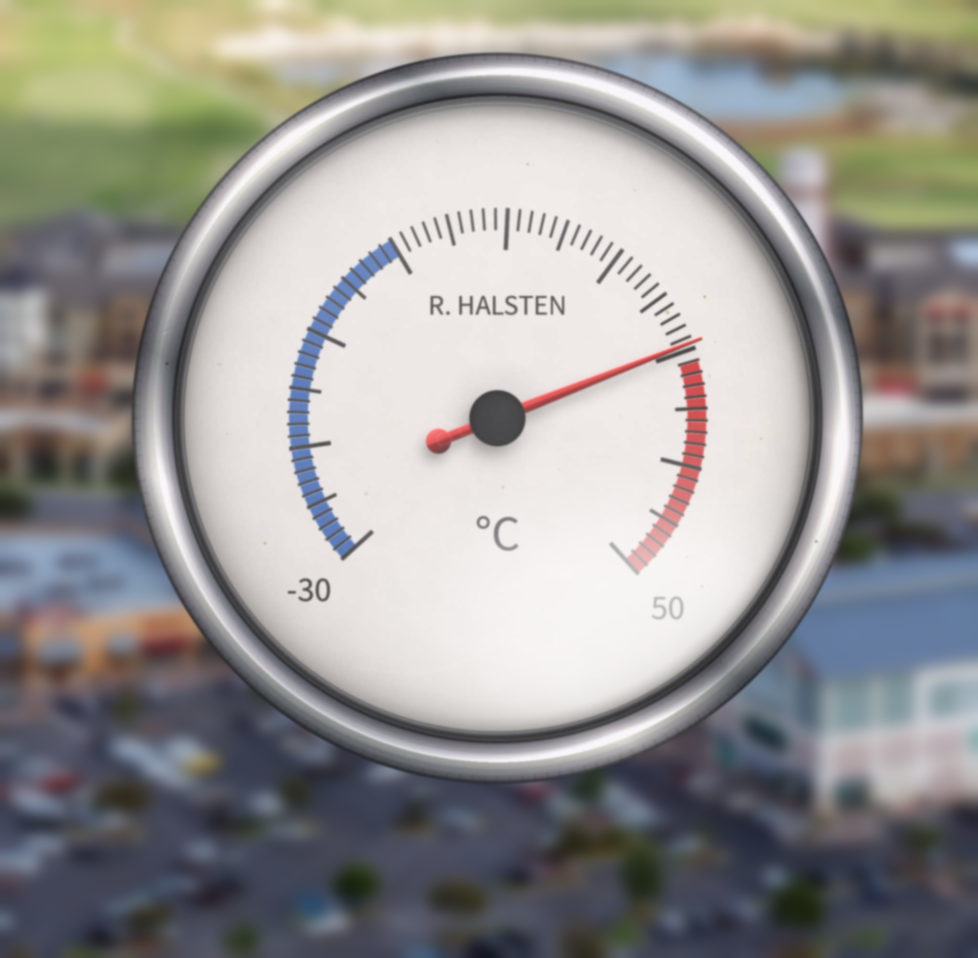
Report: 29.5,°C
